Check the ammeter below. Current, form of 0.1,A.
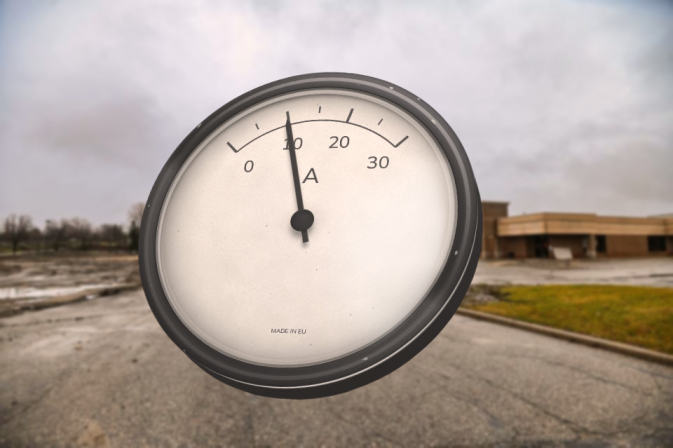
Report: 10,A
